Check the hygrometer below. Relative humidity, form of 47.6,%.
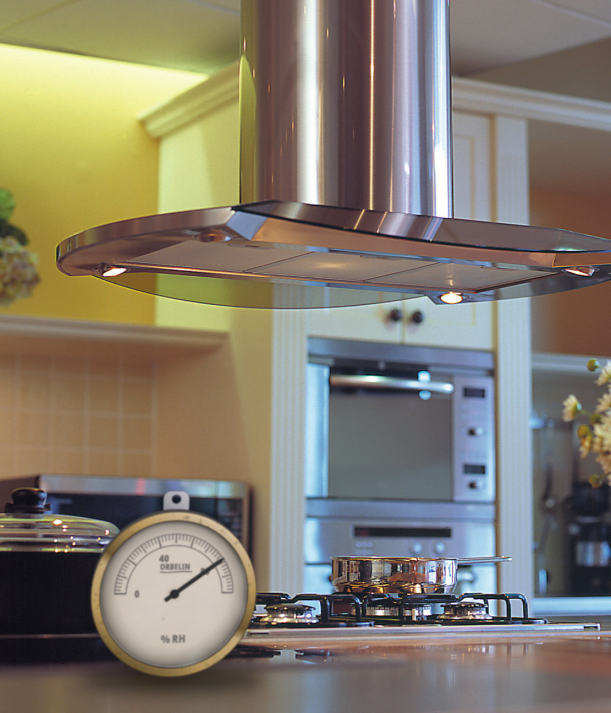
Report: 80,%
